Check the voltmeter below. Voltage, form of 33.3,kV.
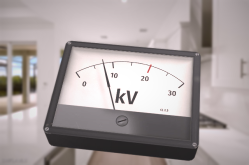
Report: 7.5,kV
